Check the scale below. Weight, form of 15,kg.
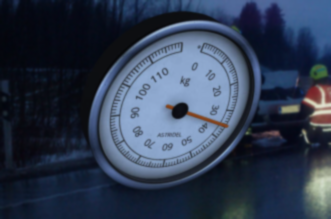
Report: 35,kg
